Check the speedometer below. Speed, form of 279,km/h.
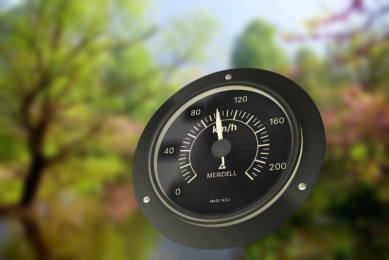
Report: 100,km/h
